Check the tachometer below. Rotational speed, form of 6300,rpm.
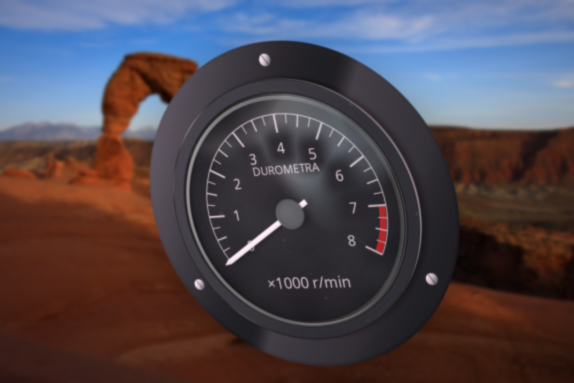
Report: 0,rpm
